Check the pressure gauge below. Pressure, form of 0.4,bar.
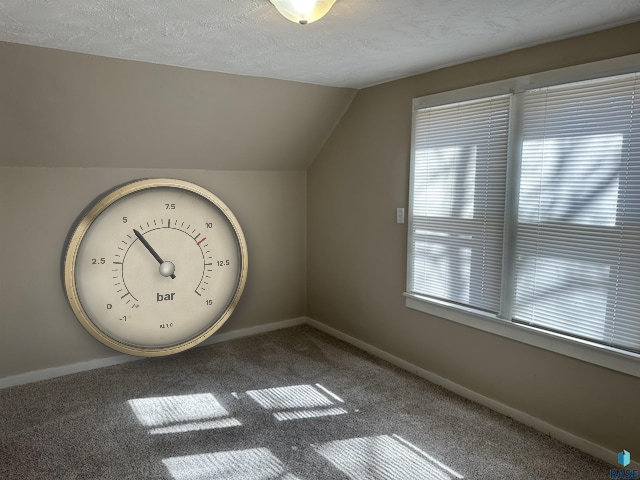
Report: 5,bar
